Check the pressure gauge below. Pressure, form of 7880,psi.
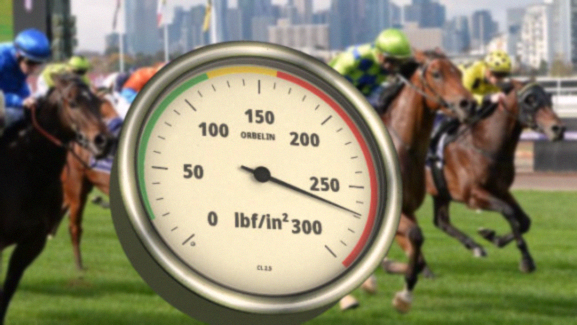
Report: 270,psi
